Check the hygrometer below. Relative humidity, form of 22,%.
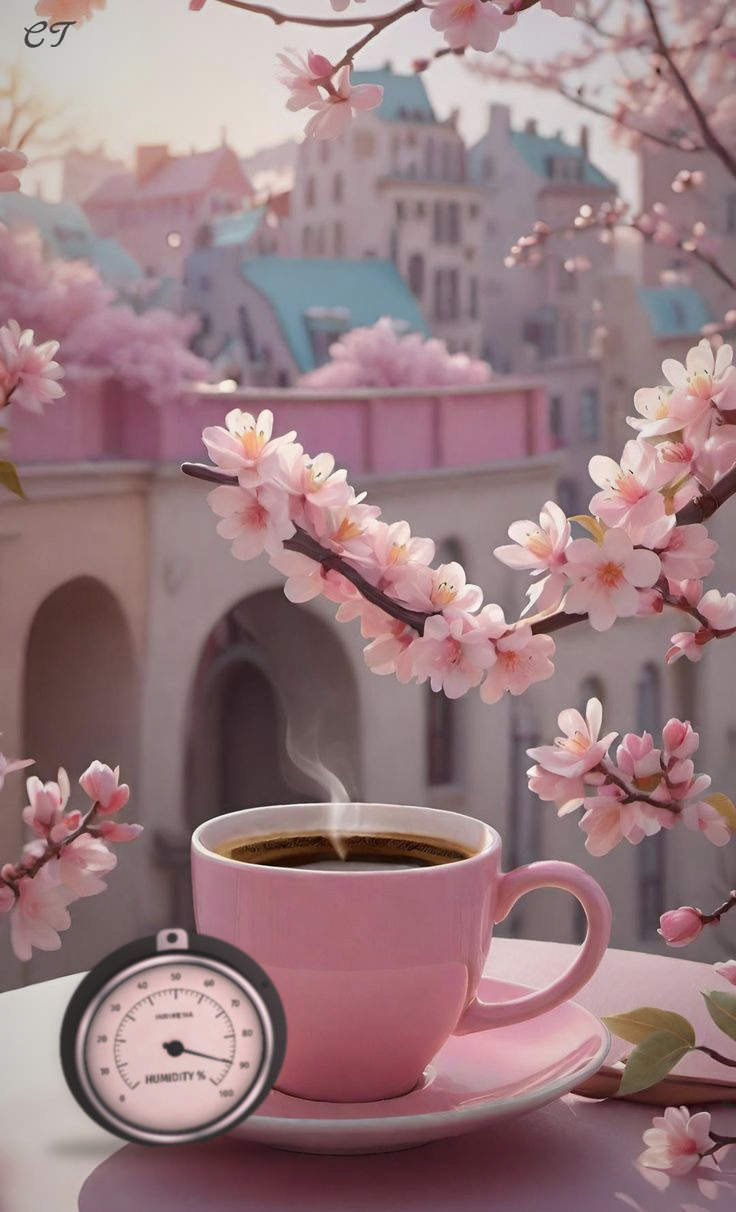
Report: 90,%
